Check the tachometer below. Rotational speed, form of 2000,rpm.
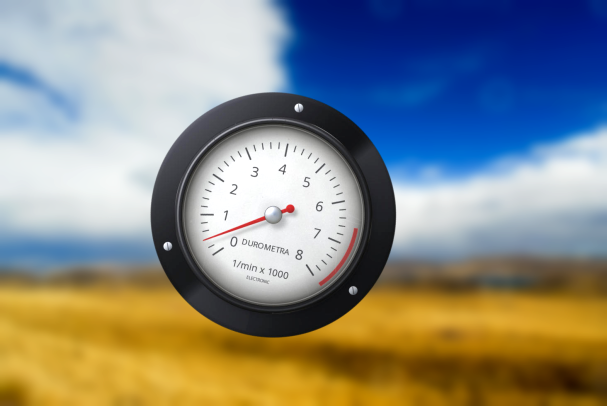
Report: 400,rpm
